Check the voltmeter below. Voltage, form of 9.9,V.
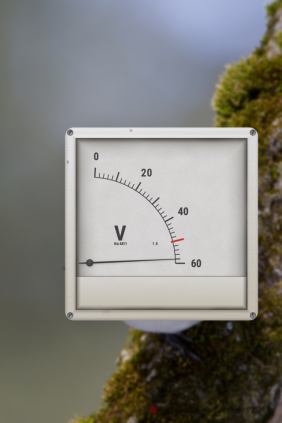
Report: 58,V
